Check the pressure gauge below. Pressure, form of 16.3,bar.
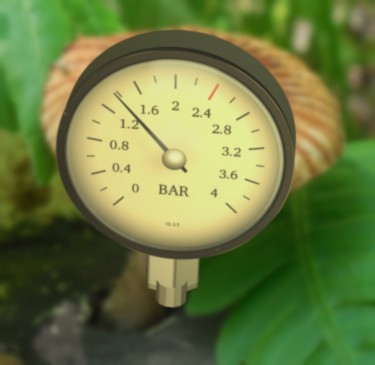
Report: 1.4,bar
